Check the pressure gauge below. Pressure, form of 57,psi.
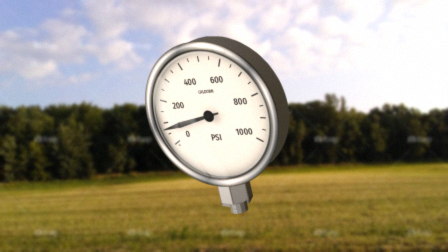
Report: 75,psi
